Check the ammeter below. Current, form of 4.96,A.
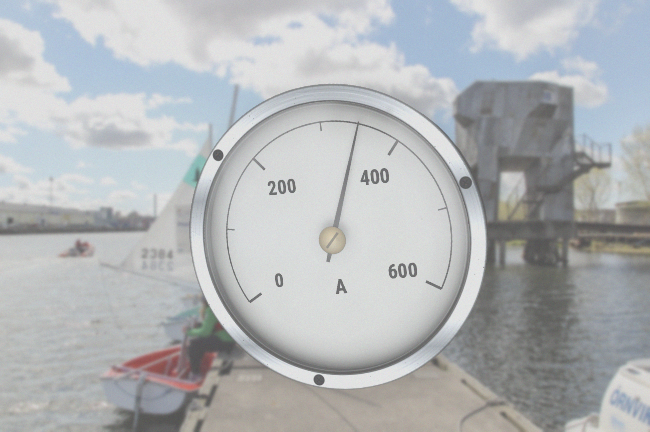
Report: 350,A
